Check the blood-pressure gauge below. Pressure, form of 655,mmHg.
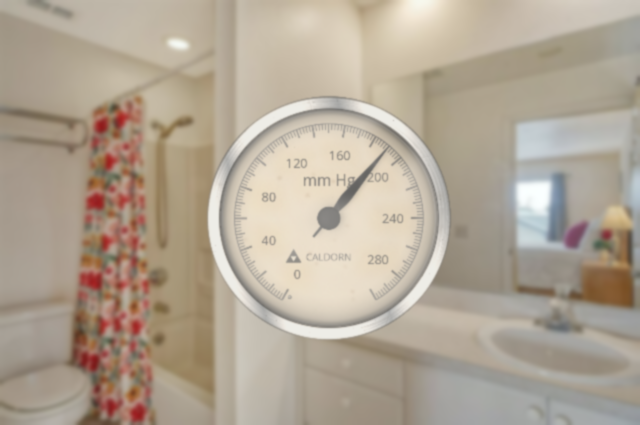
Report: 190,mmHg
